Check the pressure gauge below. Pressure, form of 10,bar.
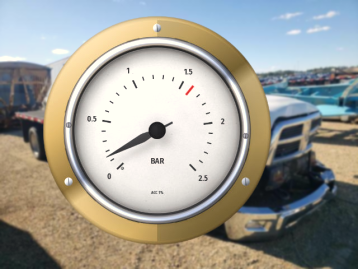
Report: 0.15,bar
